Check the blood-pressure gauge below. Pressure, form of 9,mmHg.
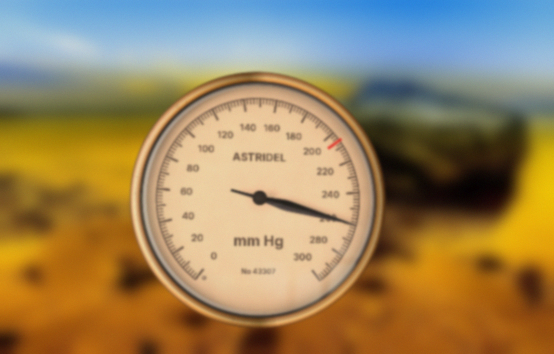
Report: 260,mmHg
